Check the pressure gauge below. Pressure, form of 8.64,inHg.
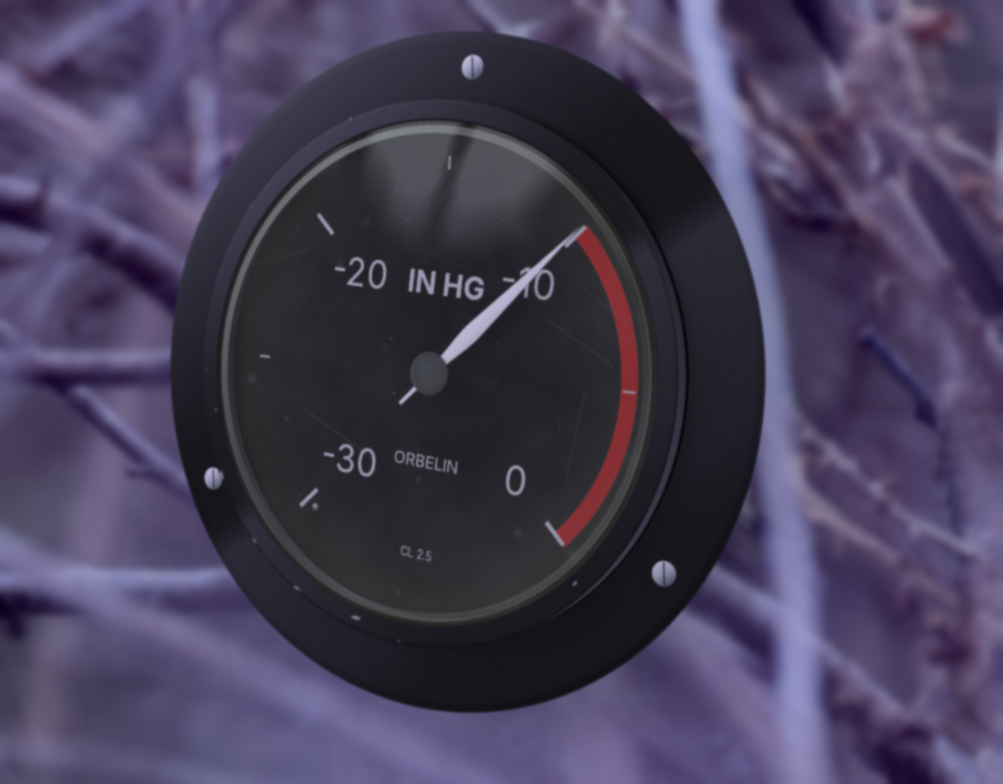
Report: -10,inHg
